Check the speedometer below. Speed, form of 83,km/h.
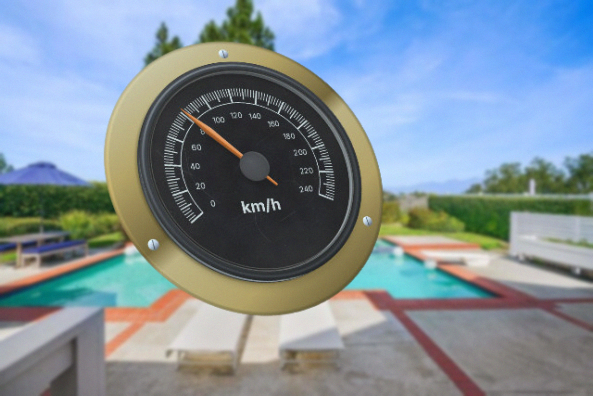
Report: 80,km/h
